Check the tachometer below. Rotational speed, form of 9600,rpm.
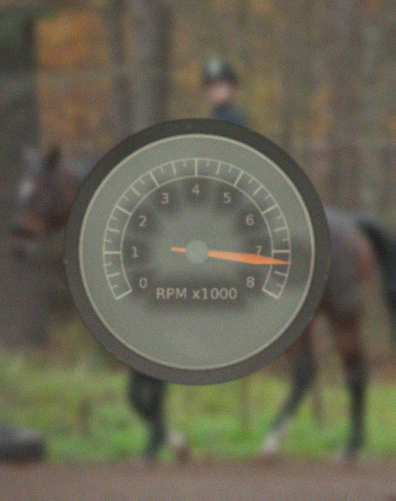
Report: 7250,rpm
